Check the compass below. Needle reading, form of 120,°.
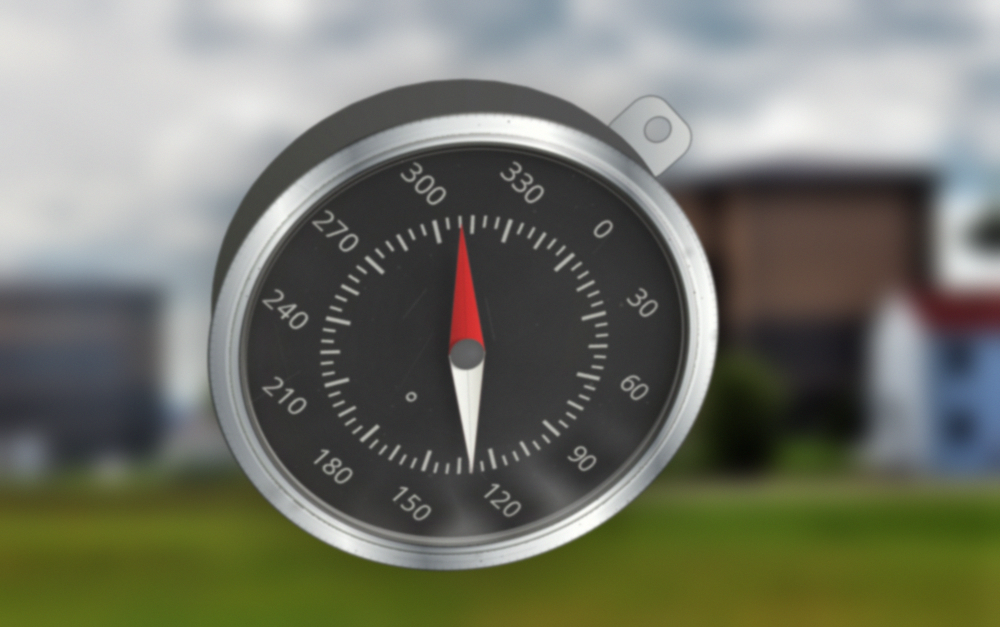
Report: 310,°
